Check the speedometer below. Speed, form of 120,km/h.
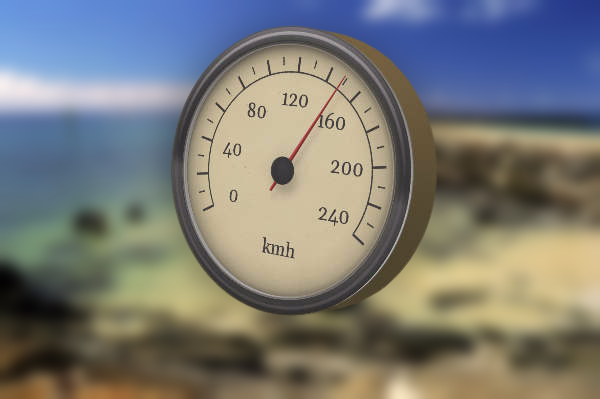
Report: 150,km/h
